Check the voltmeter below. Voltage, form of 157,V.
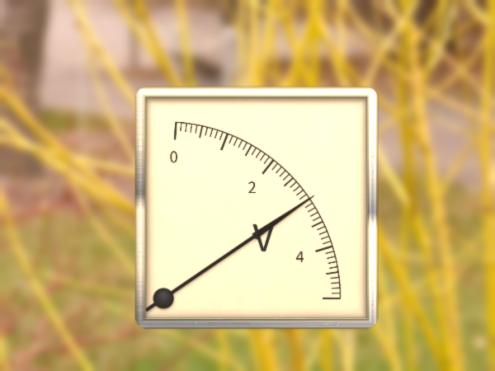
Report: 3,V
